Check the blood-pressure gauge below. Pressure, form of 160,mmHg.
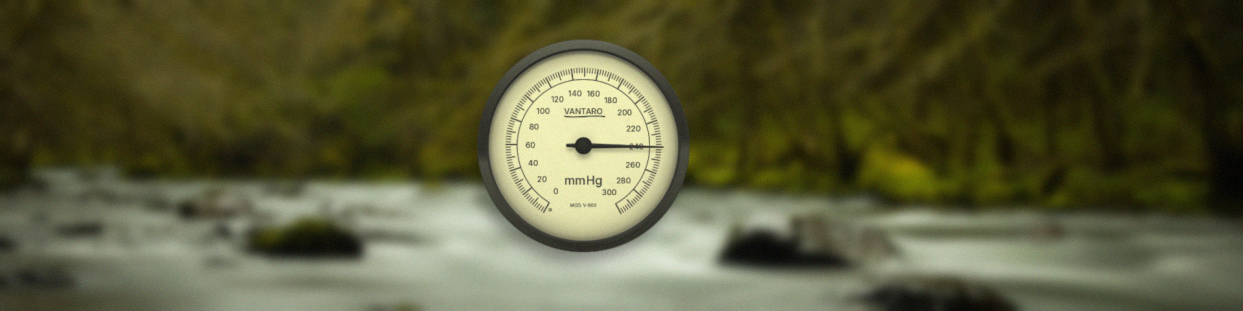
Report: 240,mmHg
